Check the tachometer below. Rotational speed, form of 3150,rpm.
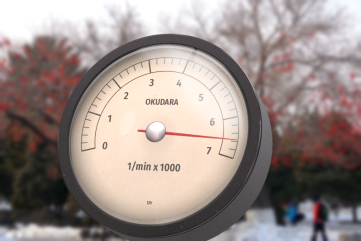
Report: 6600,rpm
